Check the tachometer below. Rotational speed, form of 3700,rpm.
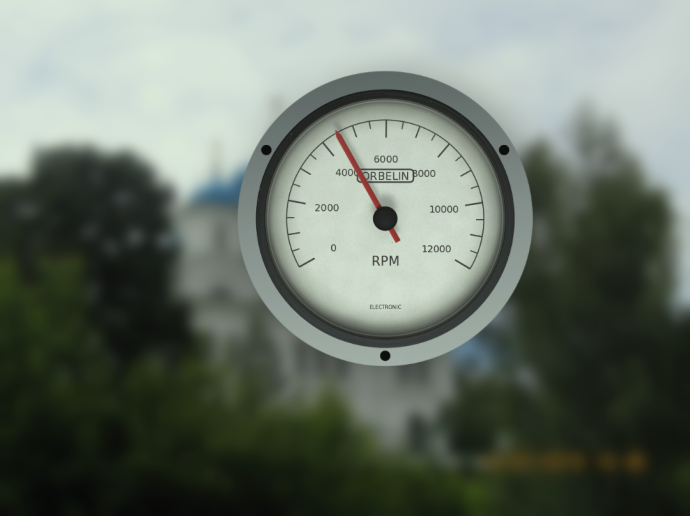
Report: 4500,rpm
